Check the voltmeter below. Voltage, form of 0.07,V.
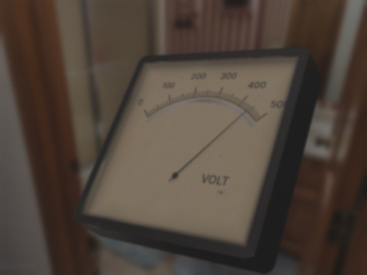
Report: 450,V
